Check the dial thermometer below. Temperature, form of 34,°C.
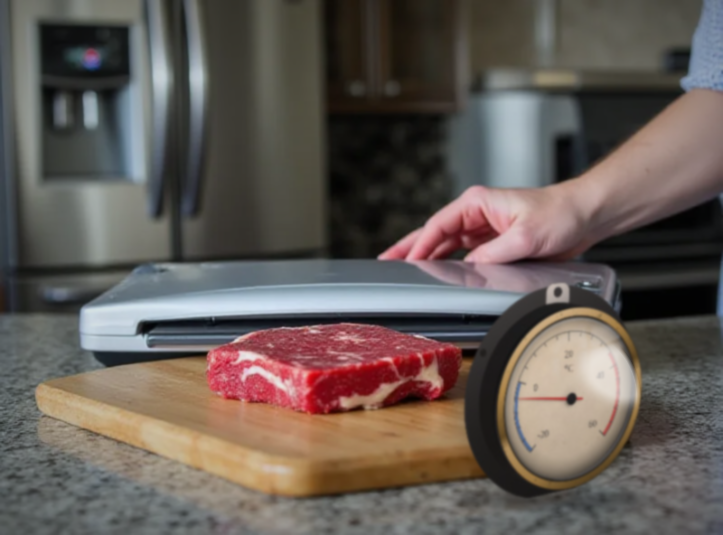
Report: -4,°C
